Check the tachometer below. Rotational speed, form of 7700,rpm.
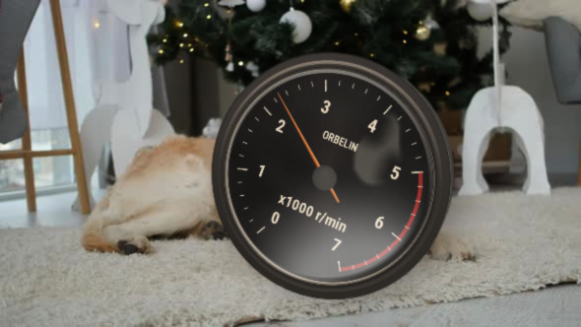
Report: 2300,rpm
